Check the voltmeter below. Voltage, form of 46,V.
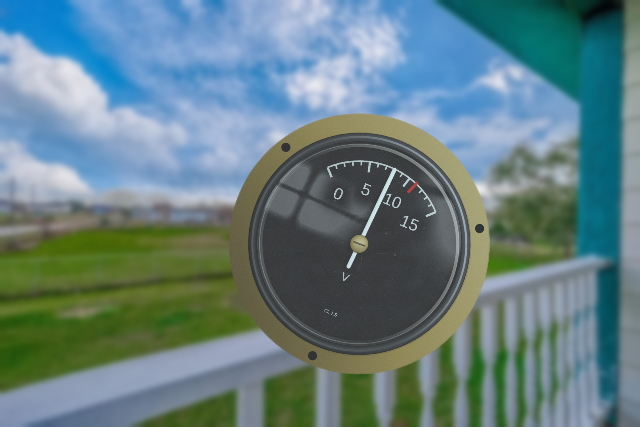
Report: 8,V
